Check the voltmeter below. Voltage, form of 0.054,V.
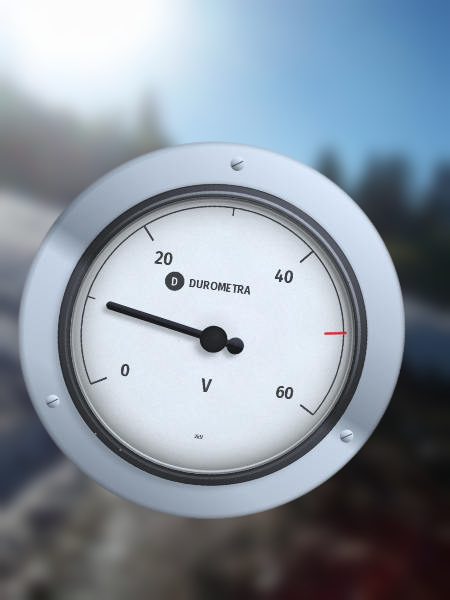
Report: 10,V
